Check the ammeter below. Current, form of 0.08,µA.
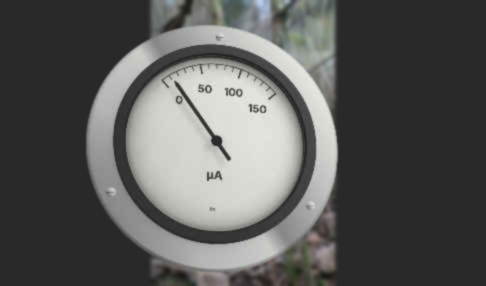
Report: 10,µA
